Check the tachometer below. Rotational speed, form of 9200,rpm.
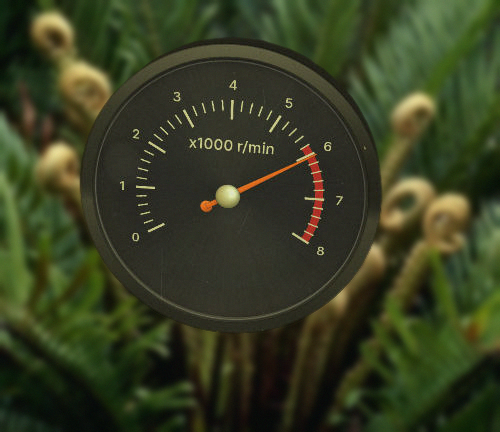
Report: 6000,rpm
